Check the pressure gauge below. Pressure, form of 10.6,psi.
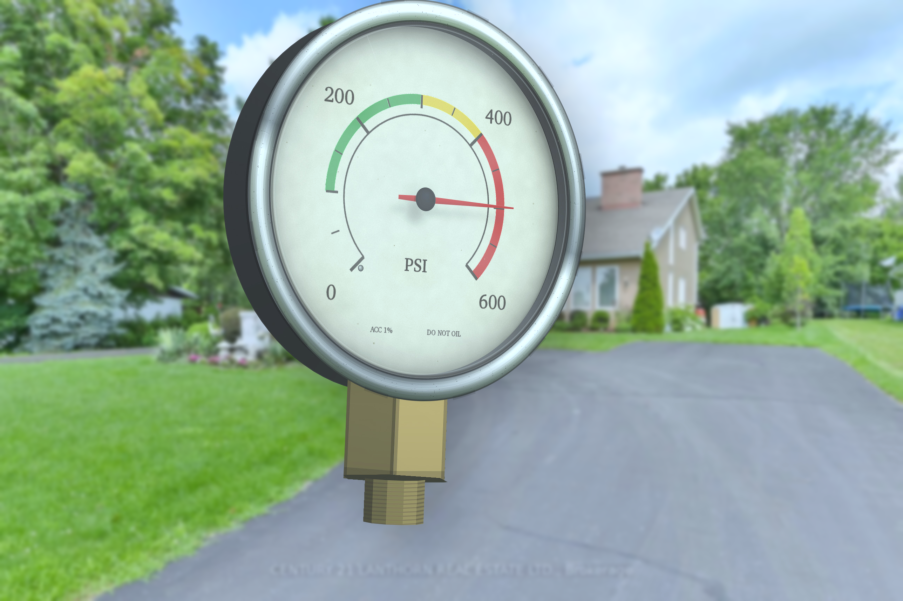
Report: 500,psi
